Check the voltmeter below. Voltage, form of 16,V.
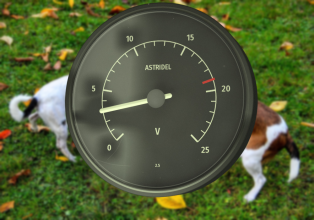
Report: 3,V
